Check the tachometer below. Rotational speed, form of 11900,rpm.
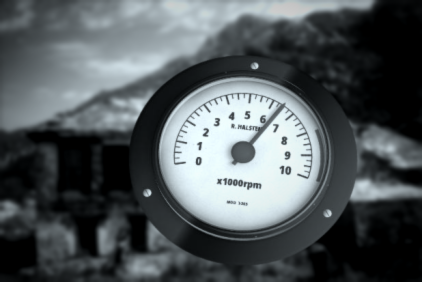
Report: 6500,rpm
